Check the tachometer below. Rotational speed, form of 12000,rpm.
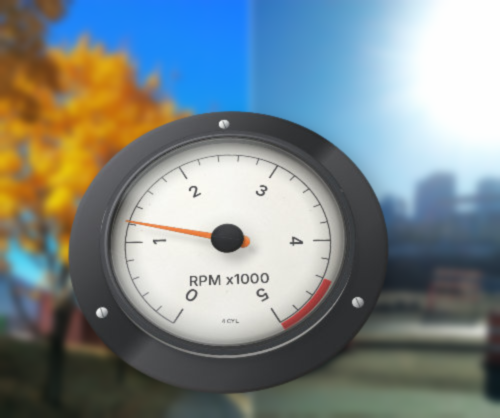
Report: 1200,rpm
